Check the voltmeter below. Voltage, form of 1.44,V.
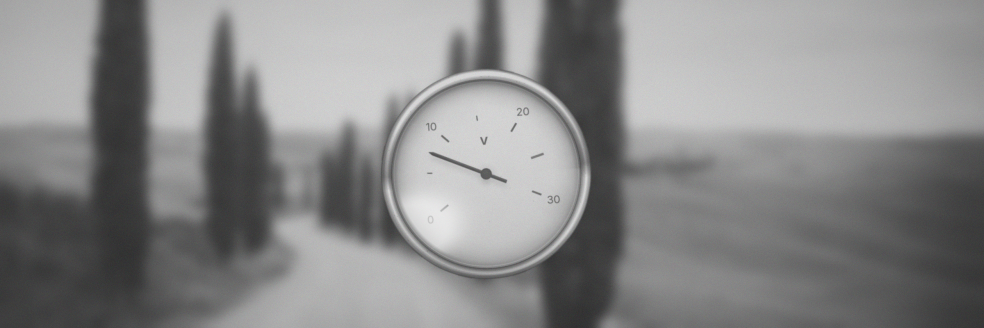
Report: 7.5,V
